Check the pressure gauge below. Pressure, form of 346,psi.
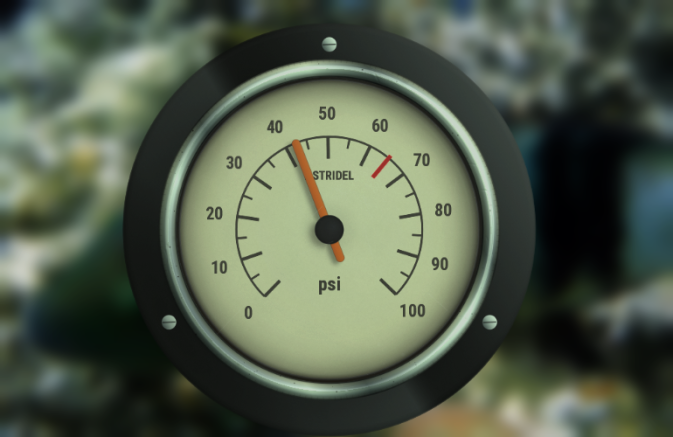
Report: 42.5,psi
